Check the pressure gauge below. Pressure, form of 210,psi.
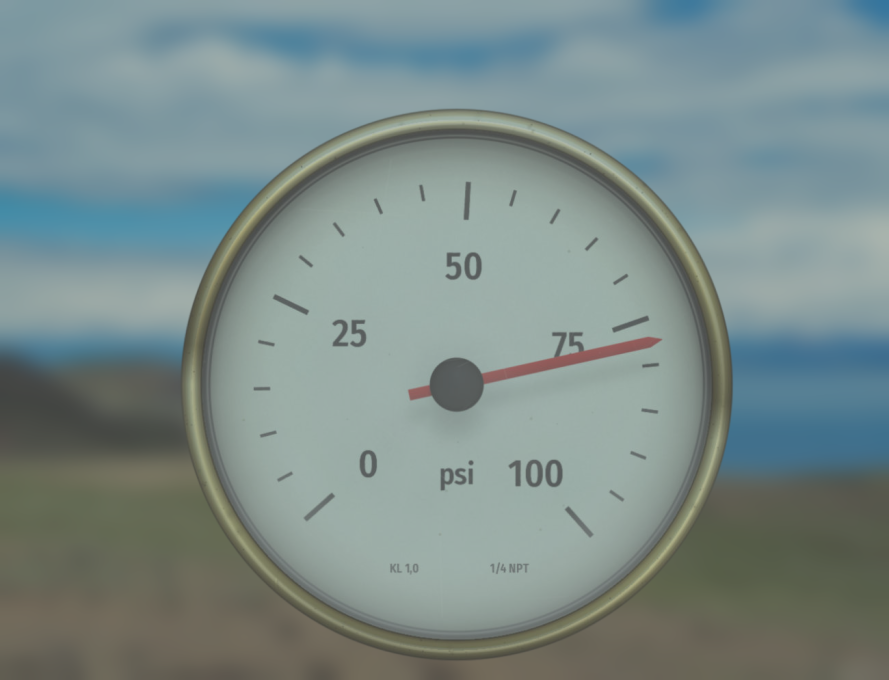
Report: 77.5,psi
